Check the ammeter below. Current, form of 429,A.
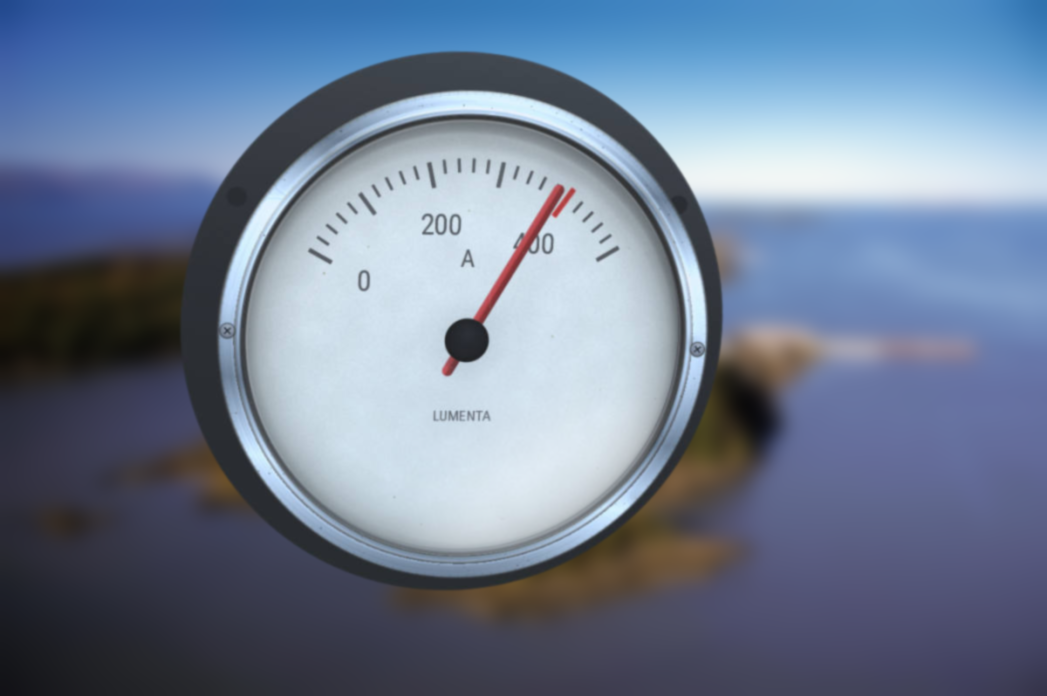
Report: 380,A
